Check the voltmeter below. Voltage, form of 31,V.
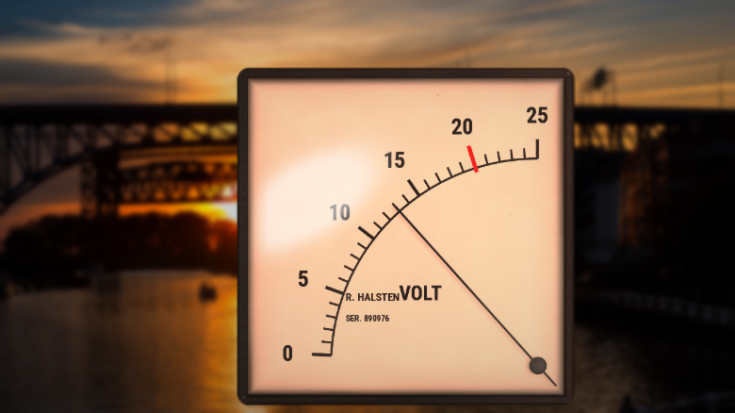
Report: 13,V
